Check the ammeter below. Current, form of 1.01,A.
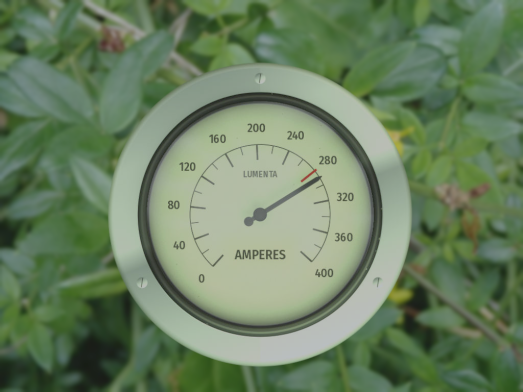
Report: 290,A
